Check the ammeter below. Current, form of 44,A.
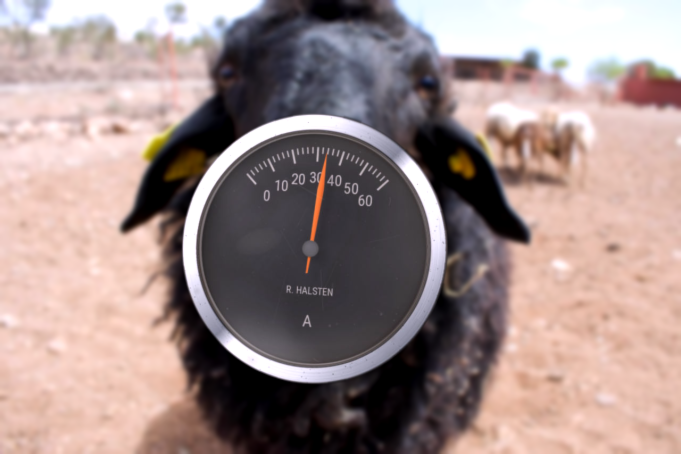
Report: 34,A
